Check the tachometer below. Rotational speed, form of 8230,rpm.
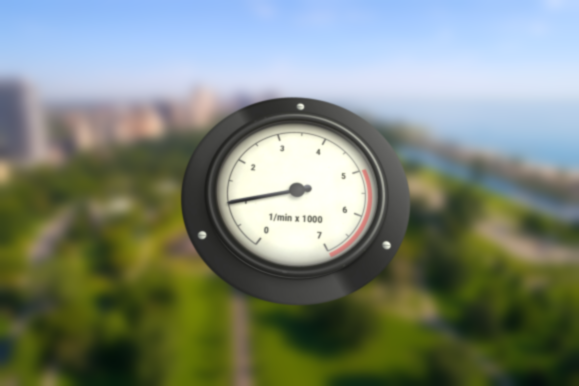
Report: 1000,rpm
